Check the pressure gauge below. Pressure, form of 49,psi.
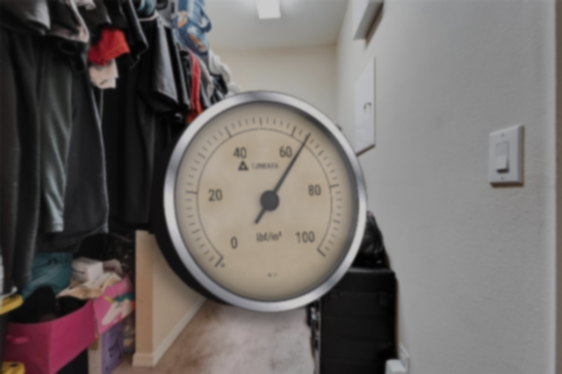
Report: 64,psi
